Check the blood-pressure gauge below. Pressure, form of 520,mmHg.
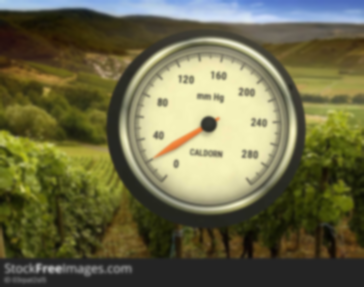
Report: 20,mmHg
